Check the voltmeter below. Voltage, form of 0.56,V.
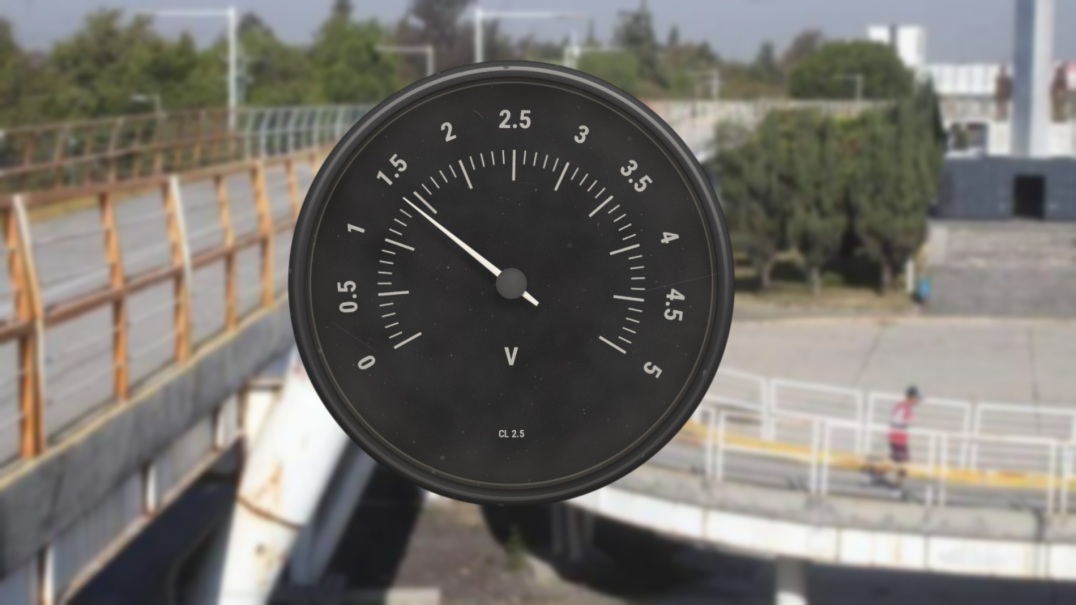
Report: 1.4,V
